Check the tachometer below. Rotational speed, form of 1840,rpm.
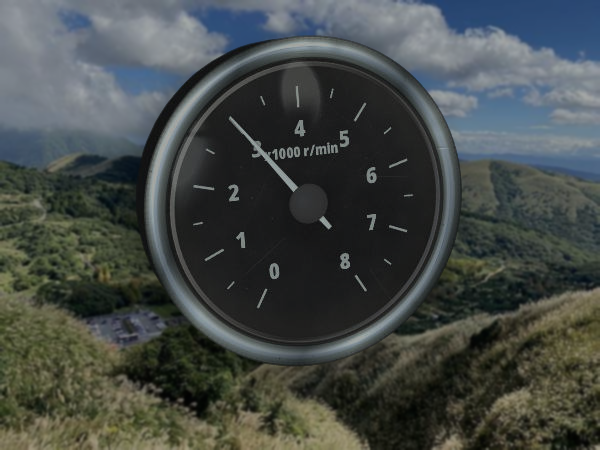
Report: 3000,rpm
